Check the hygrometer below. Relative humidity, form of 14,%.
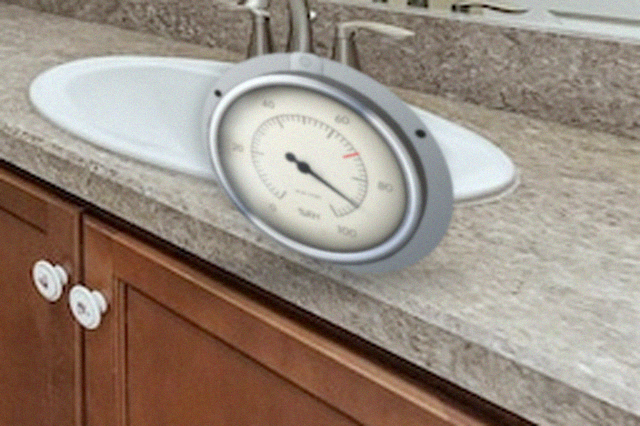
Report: 90,%
